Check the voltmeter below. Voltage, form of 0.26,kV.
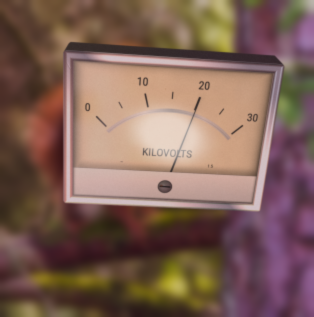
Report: 20,kV
